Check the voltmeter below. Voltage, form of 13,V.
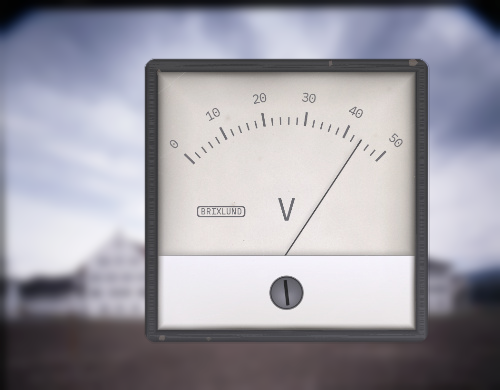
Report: 44,V
